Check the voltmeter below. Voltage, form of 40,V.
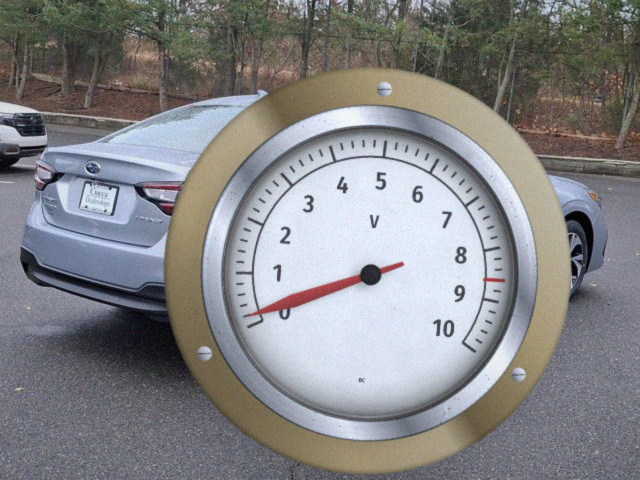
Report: 0.2,V
